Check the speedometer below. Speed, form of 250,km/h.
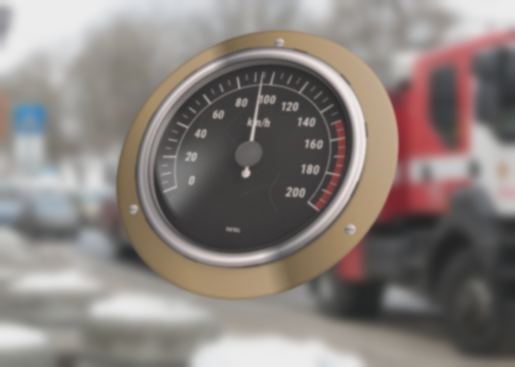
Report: 95,km/h
